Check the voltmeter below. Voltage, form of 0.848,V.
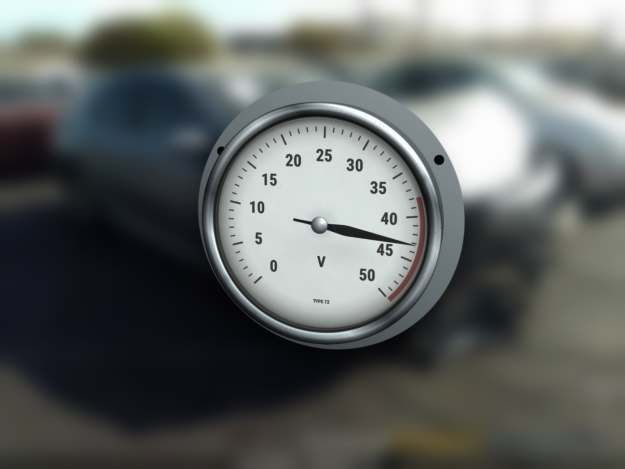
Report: 43,V
